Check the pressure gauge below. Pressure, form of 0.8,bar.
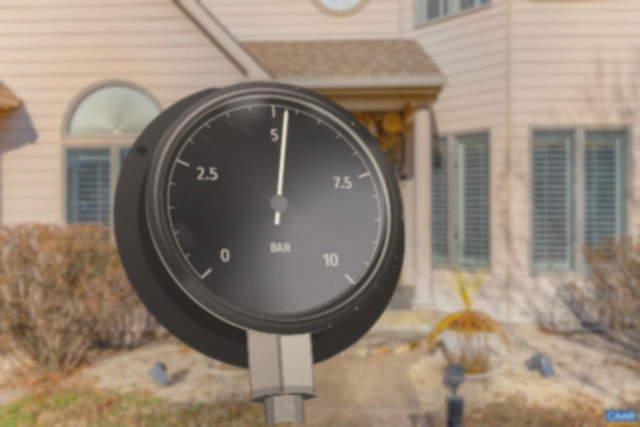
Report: 5.25,bar
